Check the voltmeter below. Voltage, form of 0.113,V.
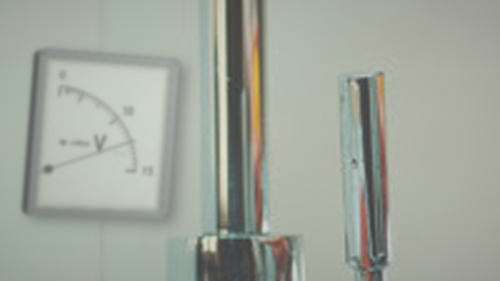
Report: 12.5,V
